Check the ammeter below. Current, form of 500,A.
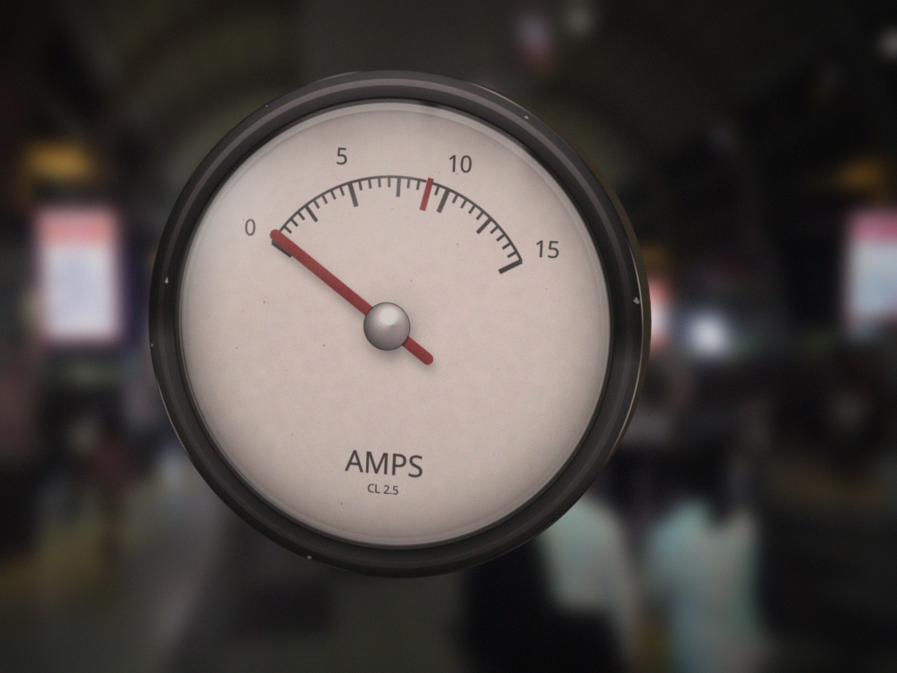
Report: 0.5,A
